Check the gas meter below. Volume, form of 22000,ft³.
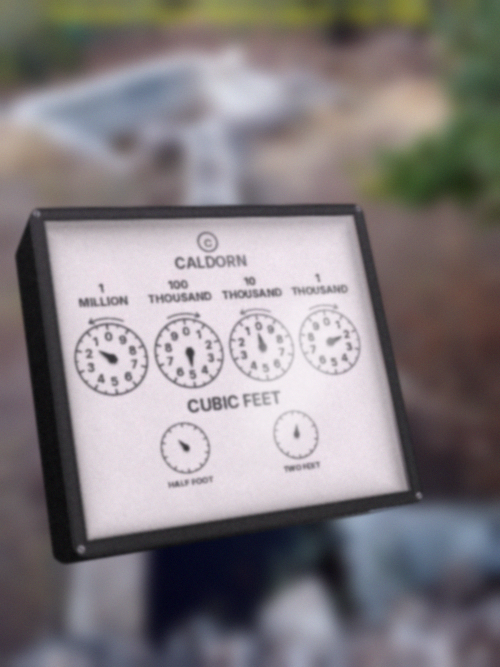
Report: 150200,ft³
